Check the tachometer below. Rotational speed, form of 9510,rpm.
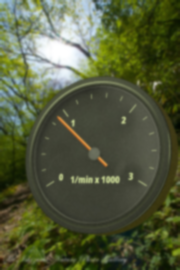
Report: 900,rpm
